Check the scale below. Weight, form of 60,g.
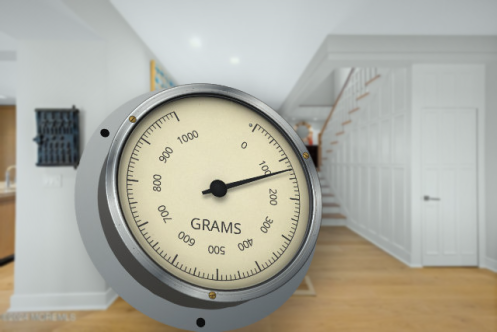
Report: 130,g
